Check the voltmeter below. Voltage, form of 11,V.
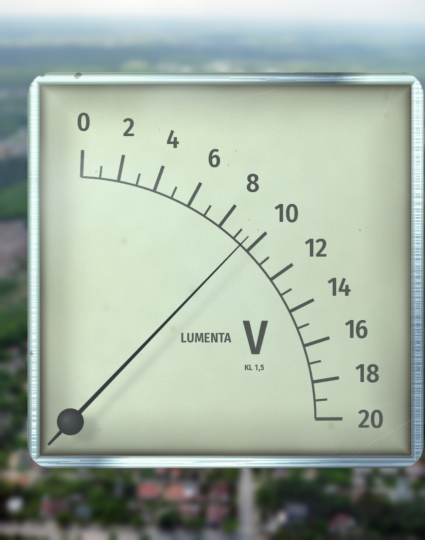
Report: 9.5,V
